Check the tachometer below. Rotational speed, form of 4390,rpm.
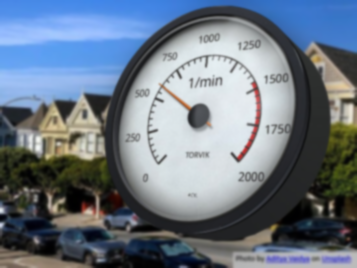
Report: 600,rpm
